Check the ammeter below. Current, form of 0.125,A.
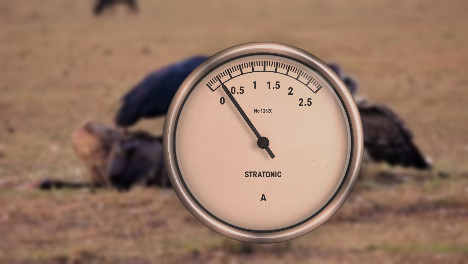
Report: 0.25,A
